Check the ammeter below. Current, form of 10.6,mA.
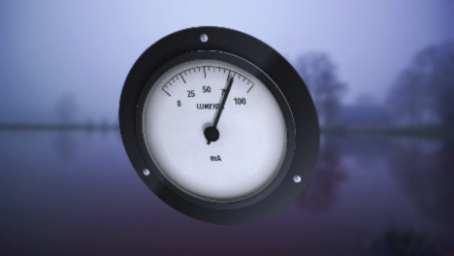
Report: 80,mA
